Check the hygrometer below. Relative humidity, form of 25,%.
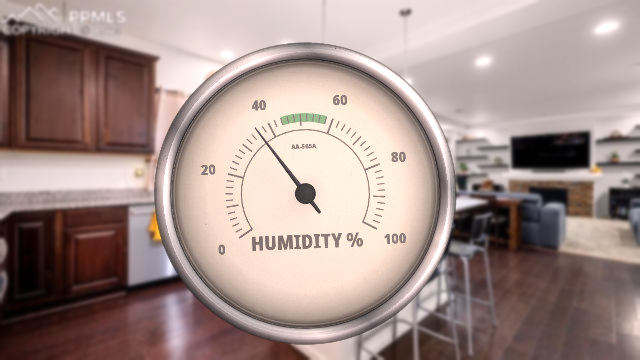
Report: 36,%
